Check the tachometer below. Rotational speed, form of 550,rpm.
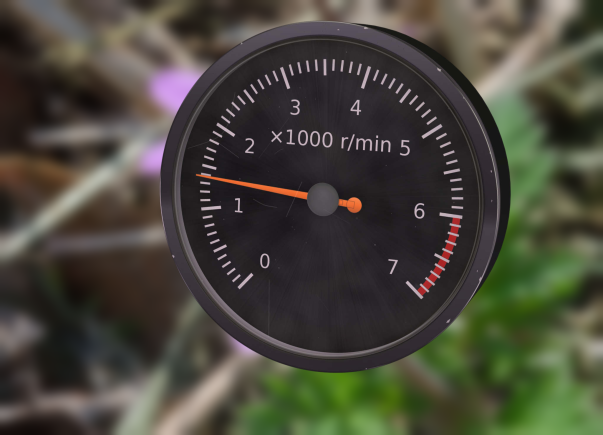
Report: 1400,rpm
